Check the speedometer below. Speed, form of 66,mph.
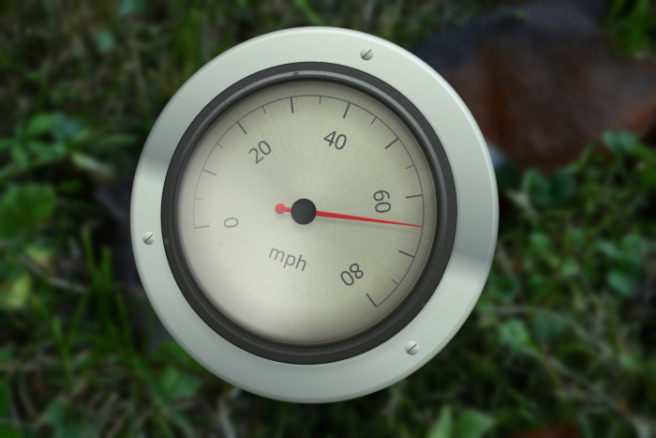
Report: 65,mph
